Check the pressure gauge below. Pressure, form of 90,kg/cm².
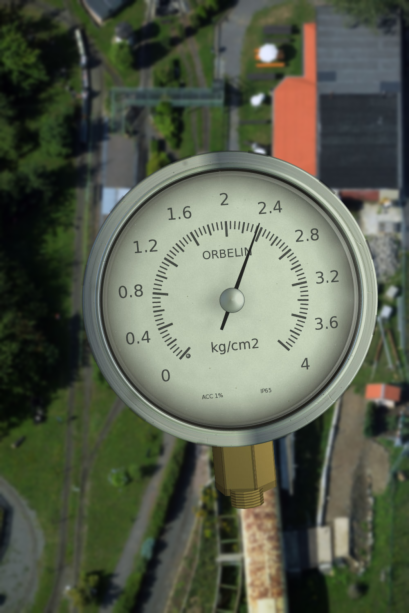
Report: 2.35,kg/cm²
